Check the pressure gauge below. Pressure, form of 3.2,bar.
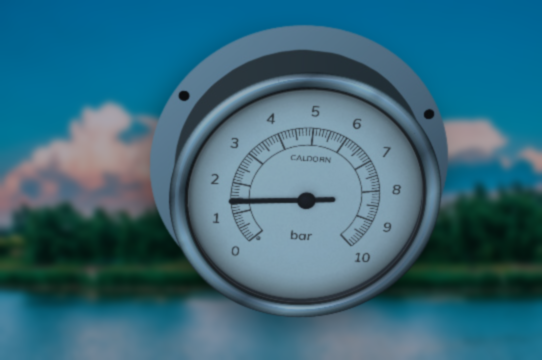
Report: 1.5,bar
